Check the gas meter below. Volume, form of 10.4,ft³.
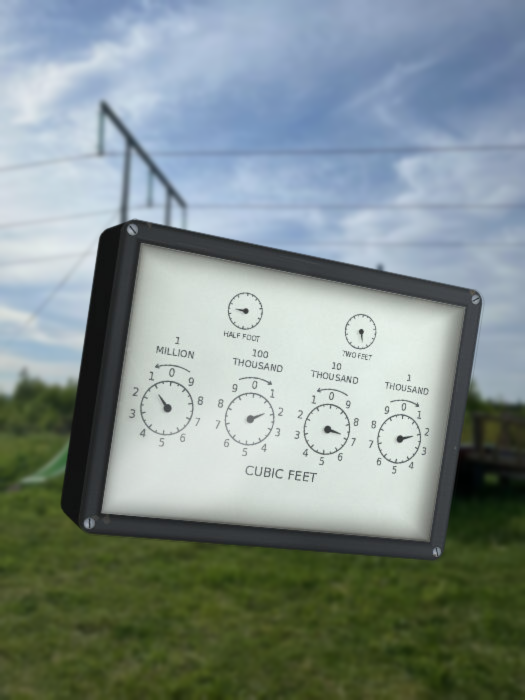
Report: 117200,ft³
